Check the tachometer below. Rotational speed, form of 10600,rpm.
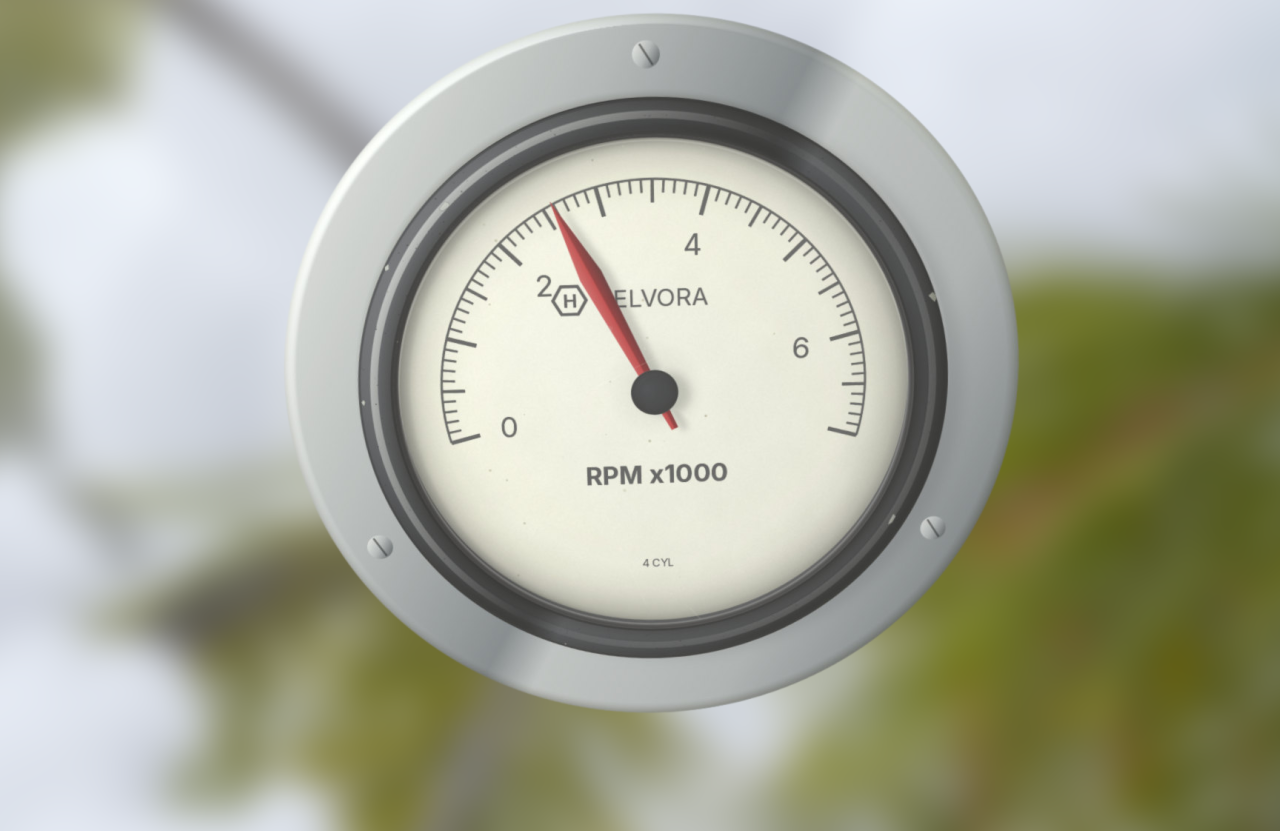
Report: 2600,rpm
